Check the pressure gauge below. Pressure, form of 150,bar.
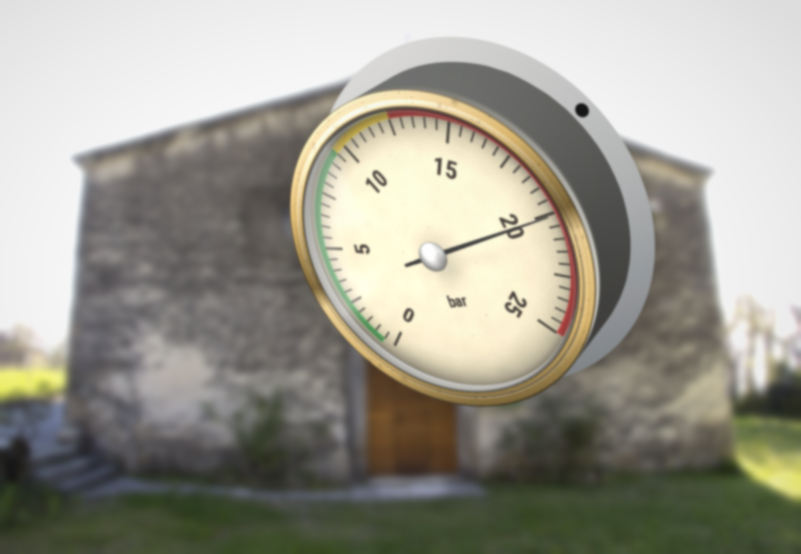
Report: 20,bar
